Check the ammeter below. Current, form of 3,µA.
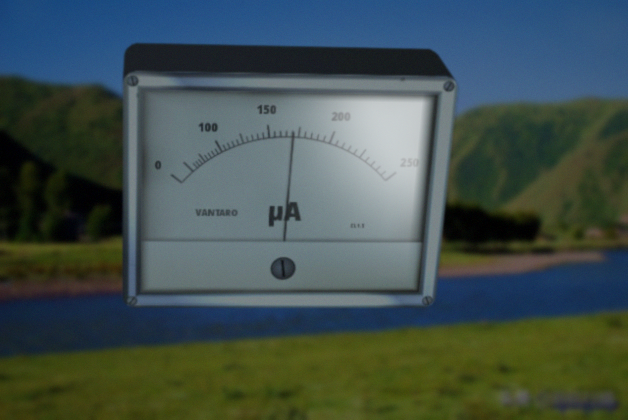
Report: 170,µA
